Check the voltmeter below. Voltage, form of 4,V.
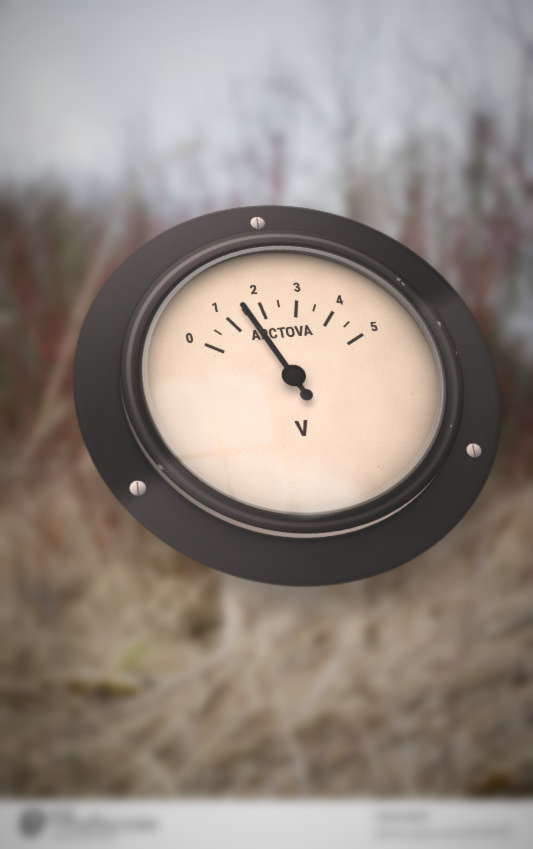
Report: 1.5,V
